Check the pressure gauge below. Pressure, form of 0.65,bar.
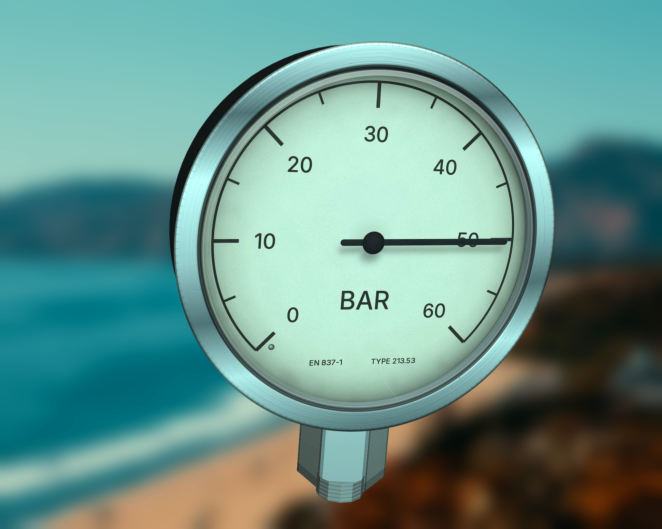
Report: 50,bar
